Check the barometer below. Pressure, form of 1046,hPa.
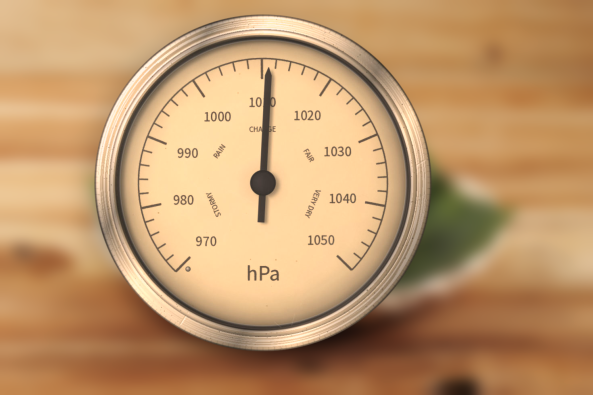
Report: 1011,hPa
